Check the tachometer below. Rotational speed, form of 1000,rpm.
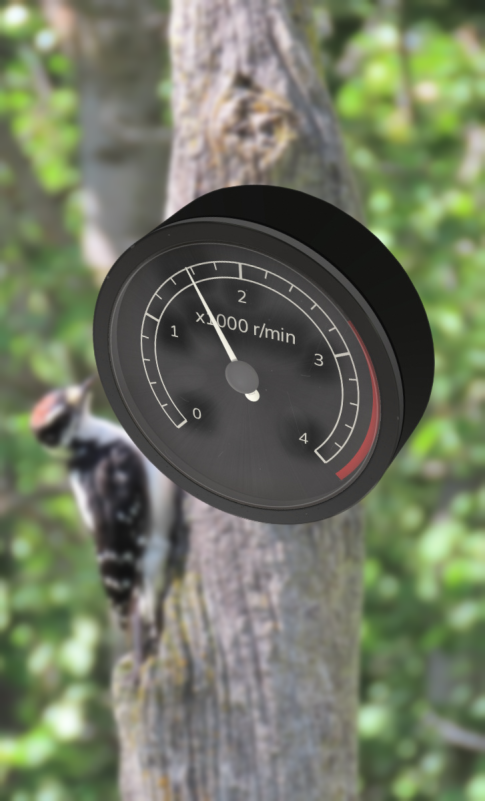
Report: 1600,rpm
